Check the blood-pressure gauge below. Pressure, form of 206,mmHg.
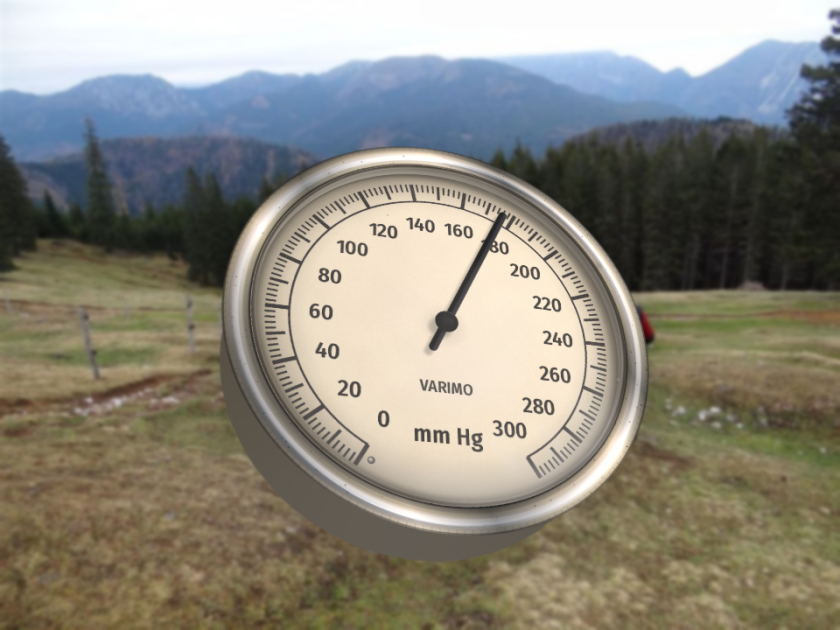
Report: 176,mmHg
